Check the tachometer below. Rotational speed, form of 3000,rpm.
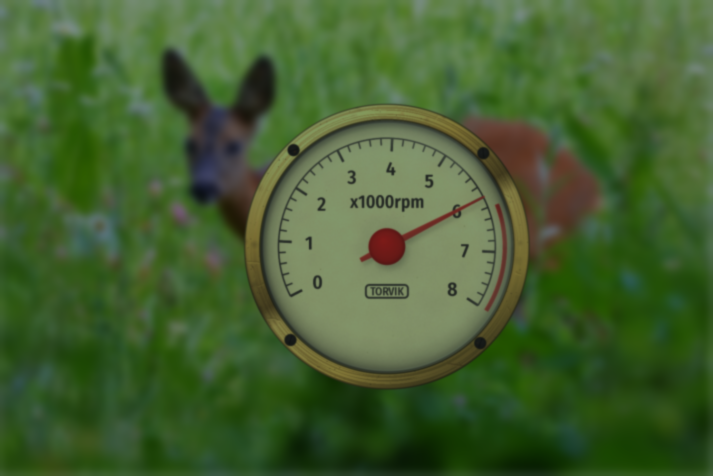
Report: 6000,rpm
